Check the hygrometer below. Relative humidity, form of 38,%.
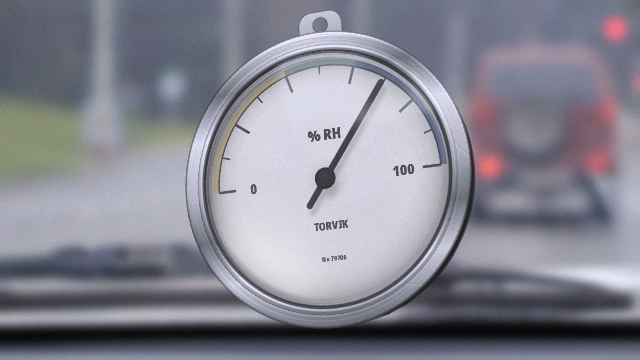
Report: 70,%
